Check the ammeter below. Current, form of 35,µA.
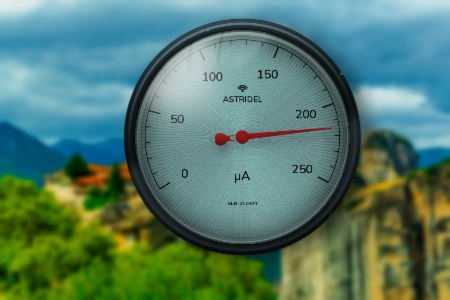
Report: 215,µA
